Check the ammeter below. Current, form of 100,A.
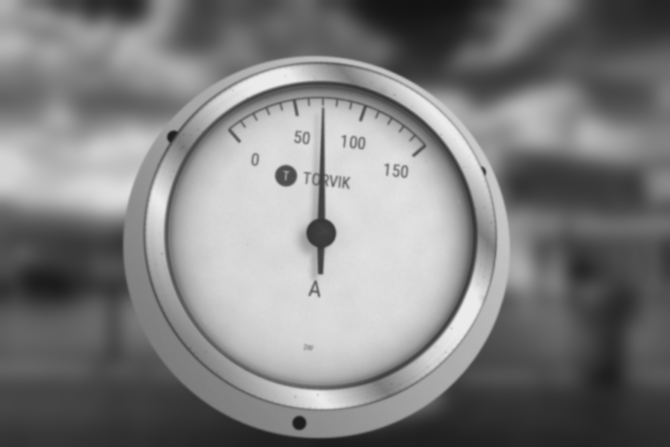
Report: 70,A
